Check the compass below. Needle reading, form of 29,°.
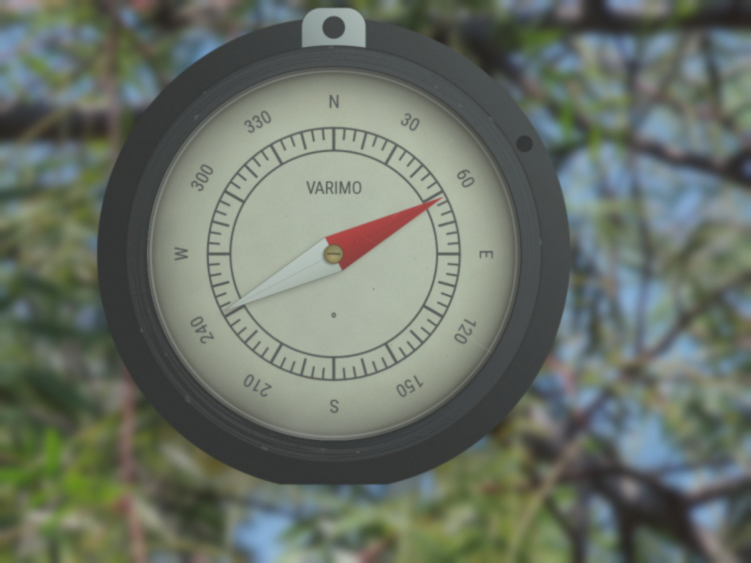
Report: 62.5,°
